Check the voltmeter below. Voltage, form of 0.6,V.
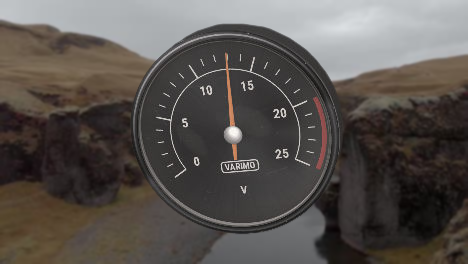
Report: 13,V
